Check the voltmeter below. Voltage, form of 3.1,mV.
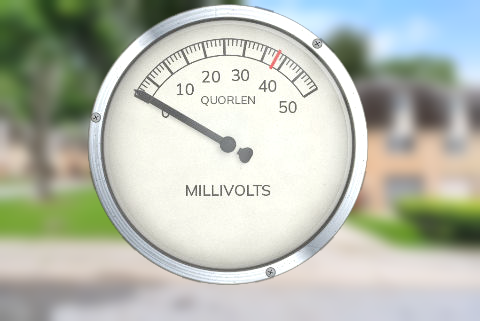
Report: 1,mV
